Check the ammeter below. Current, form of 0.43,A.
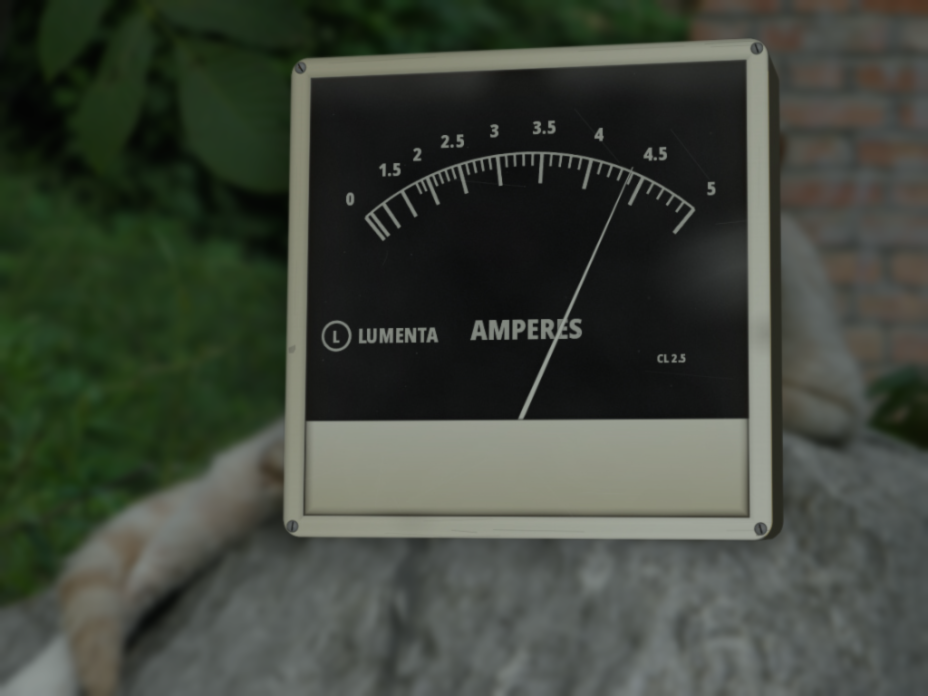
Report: 4.4,A
